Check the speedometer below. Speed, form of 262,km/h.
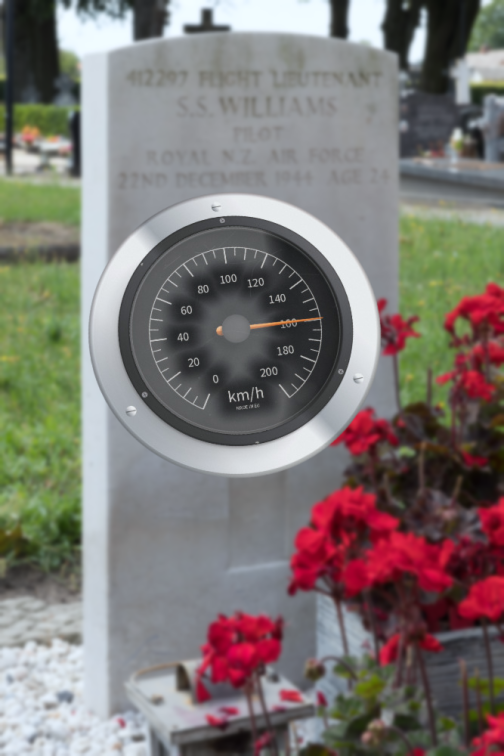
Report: 160,km/h
